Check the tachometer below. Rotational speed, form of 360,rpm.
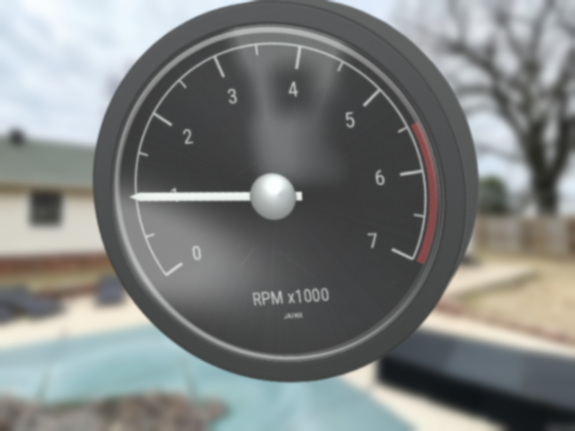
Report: 1000,rpm
